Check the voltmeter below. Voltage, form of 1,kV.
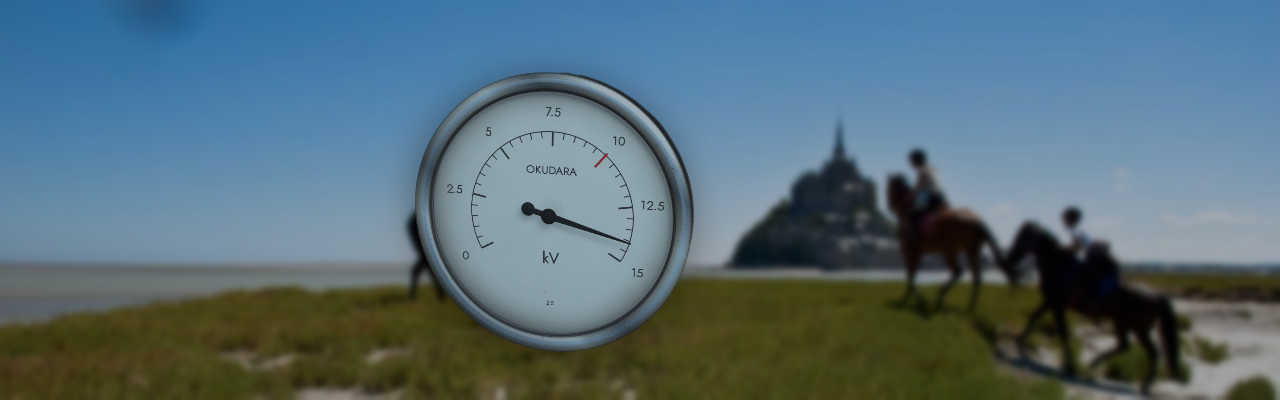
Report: 14,kV
